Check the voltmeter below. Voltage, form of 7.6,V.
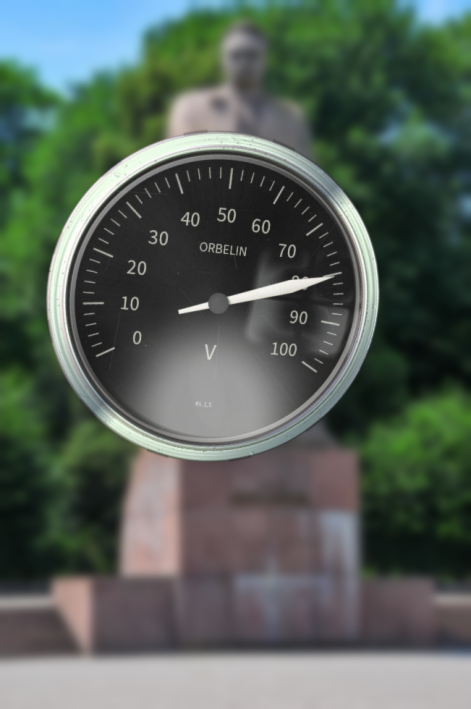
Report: 80,V
